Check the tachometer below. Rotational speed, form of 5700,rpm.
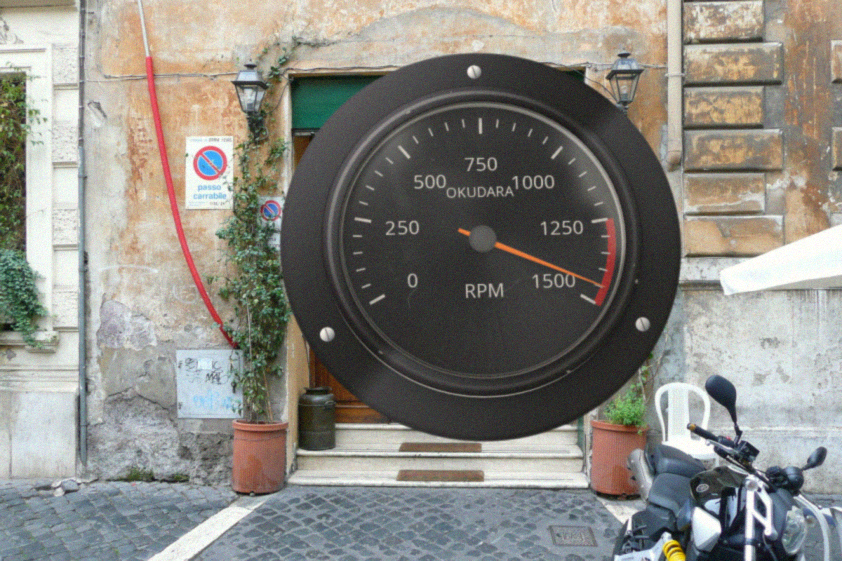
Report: 1450,rpm
